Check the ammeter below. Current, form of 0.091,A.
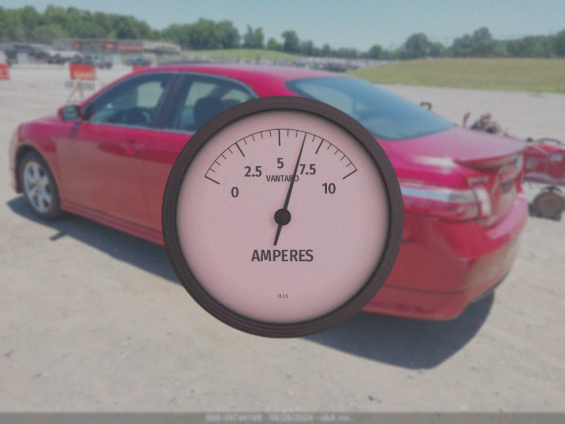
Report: 6.5,A
